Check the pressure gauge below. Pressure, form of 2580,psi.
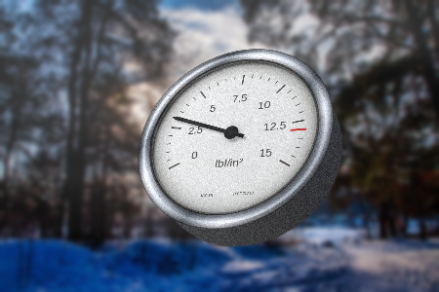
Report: 3,psi
